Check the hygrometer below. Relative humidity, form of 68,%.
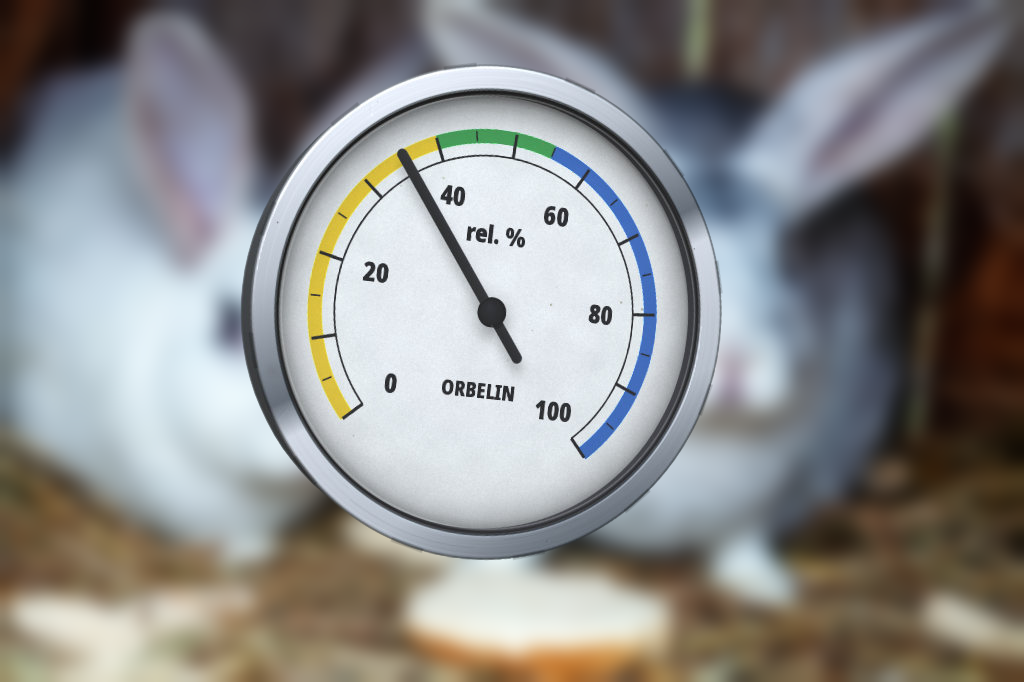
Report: 35,%
